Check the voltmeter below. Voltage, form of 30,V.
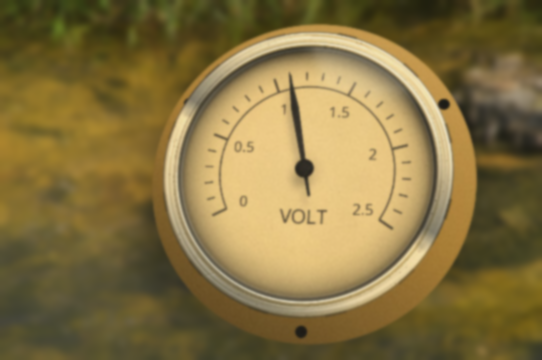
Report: 1.1,V
